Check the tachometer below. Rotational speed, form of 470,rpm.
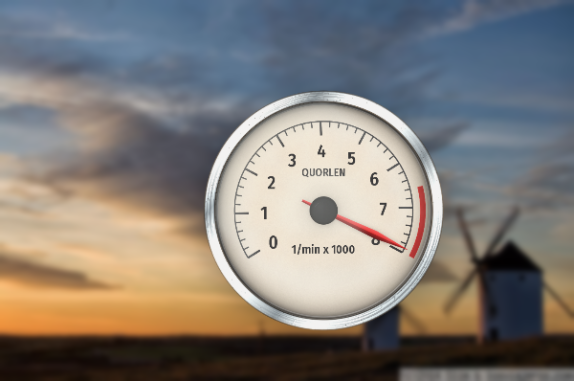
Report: 7900,rpm
